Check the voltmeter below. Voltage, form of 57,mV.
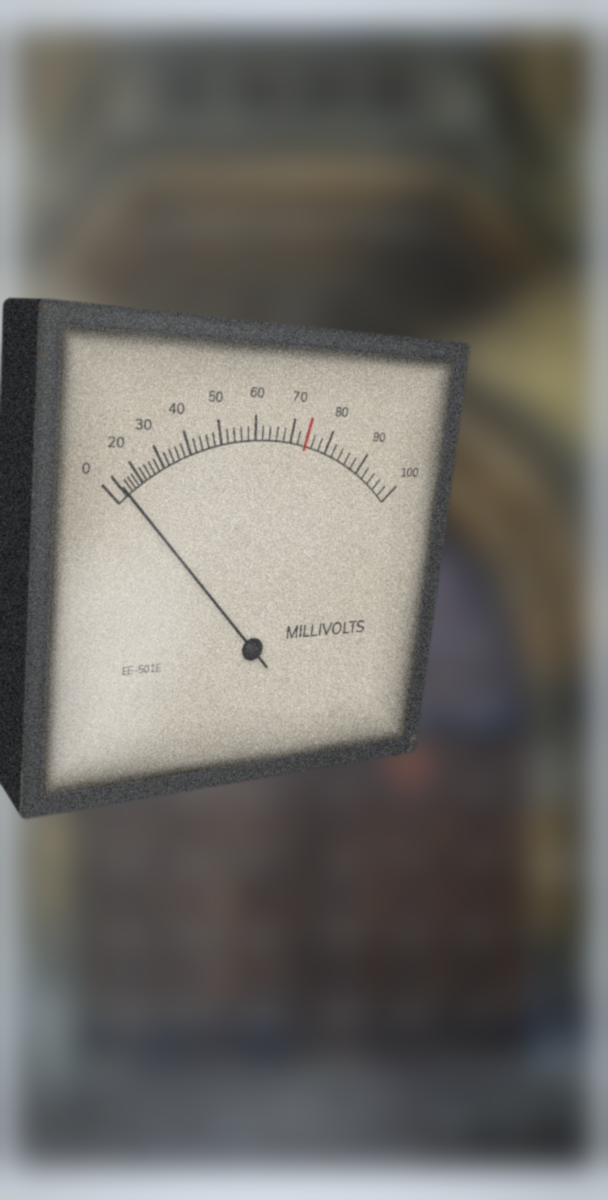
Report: 10,mV
